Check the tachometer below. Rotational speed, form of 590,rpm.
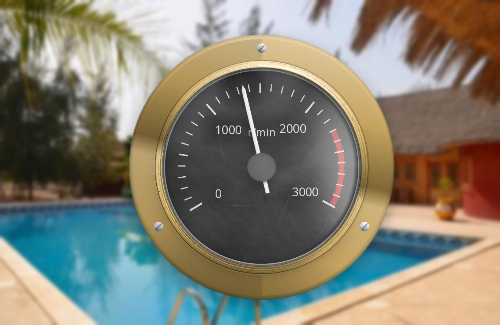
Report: 1350,rpm
